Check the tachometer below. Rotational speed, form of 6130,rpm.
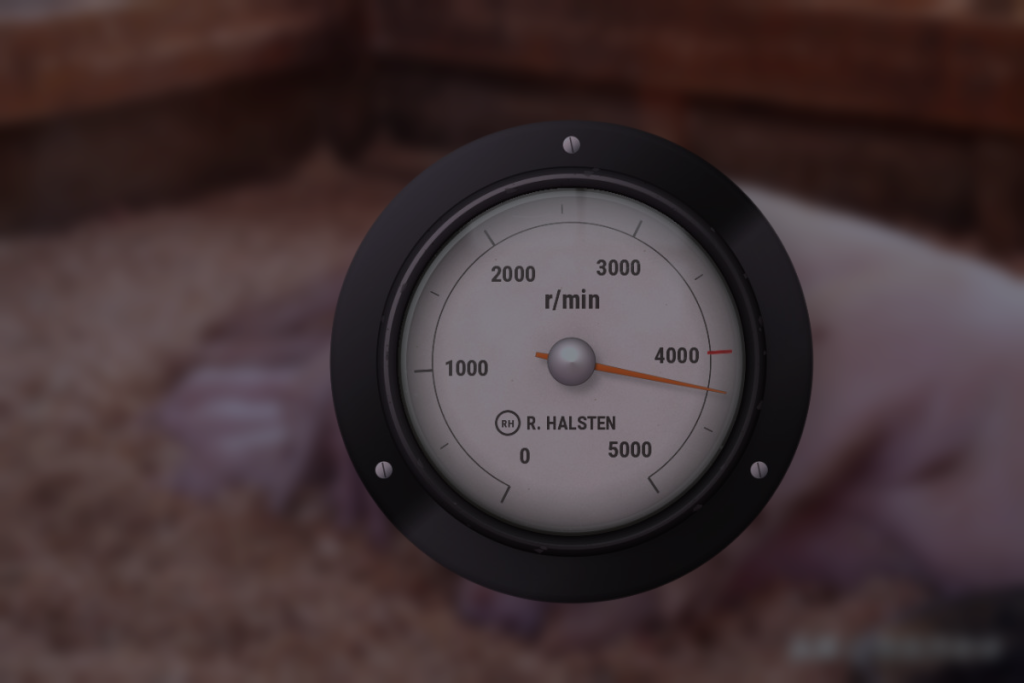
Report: 4250,rpm
